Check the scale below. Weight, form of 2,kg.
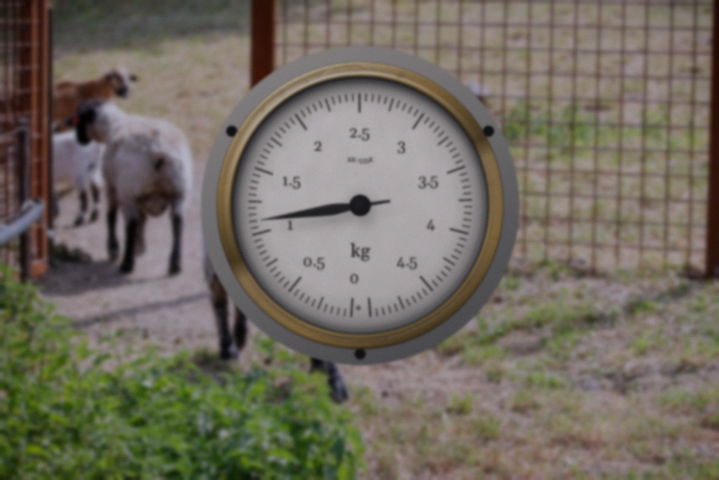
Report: 1.1,kg
